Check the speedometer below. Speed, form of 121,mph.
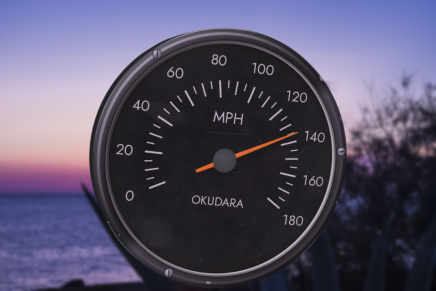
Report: 135,mph
